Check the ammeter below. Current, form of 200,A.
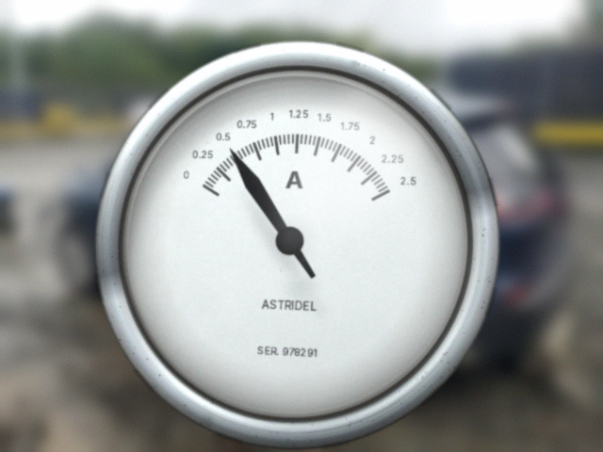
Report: 0.5,A
